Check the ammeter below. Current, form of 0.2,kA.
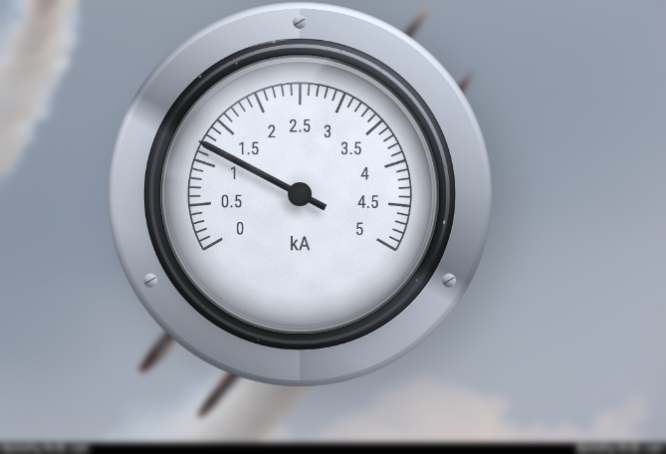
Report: 1.2,kA
